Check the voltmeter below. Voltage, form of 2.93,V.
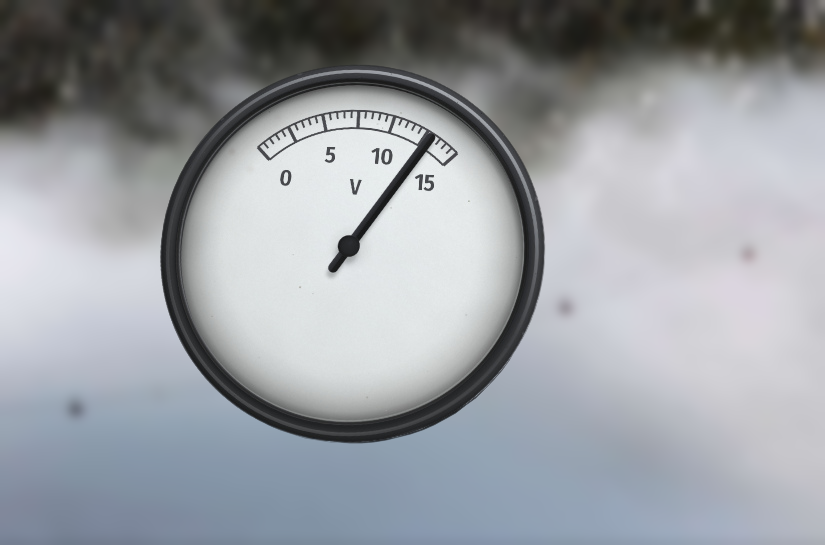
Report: 13,V
